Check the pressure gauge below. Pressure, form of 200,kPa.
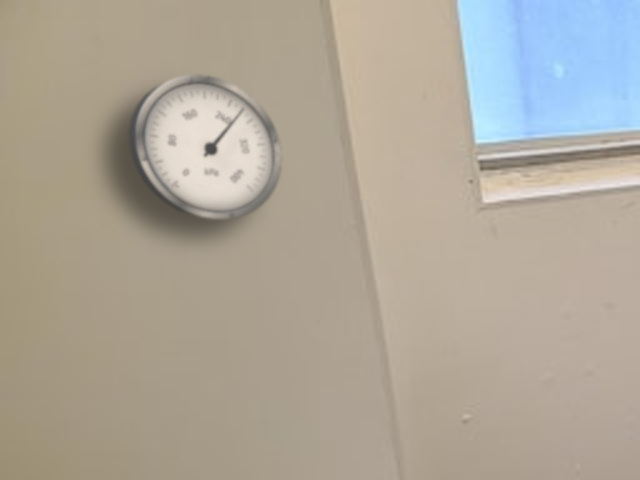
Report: 260,kPa
